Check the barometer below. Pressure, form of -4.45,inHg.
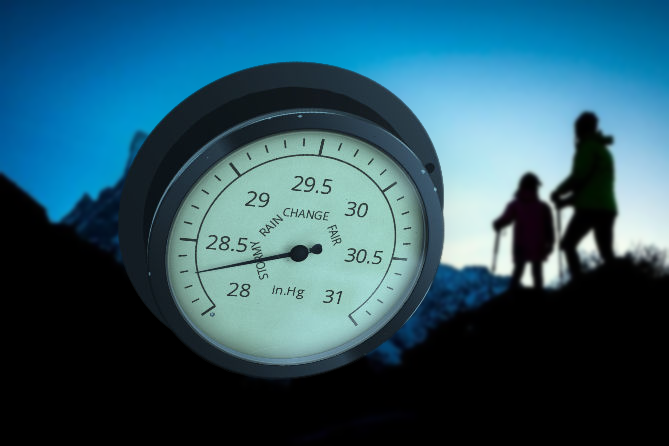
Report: 28.3,inHg
